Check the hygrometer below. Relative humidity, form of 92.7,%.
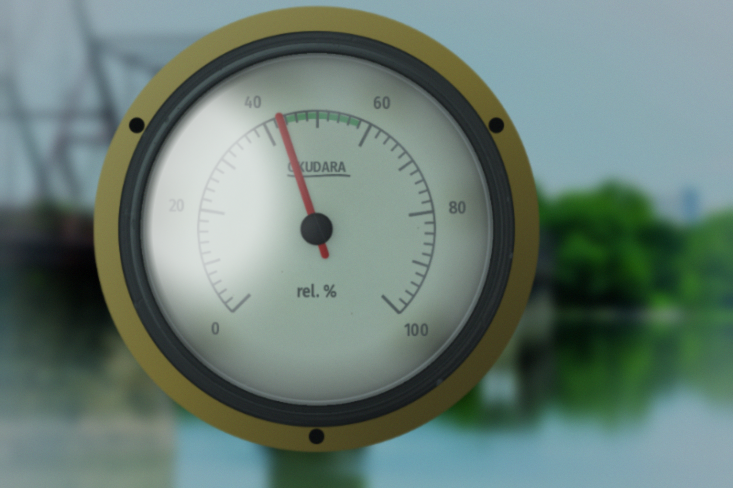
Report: 43,%
